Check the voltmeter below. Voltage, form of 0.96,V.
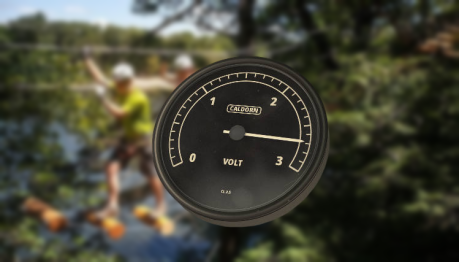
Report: 2.7,V
